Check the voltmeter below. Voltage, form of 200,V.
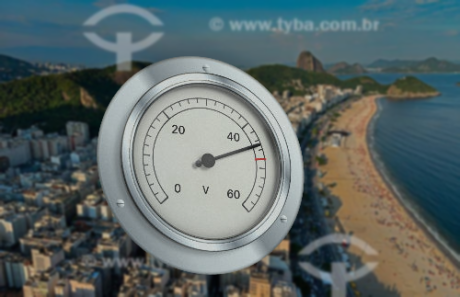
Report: 45,V
